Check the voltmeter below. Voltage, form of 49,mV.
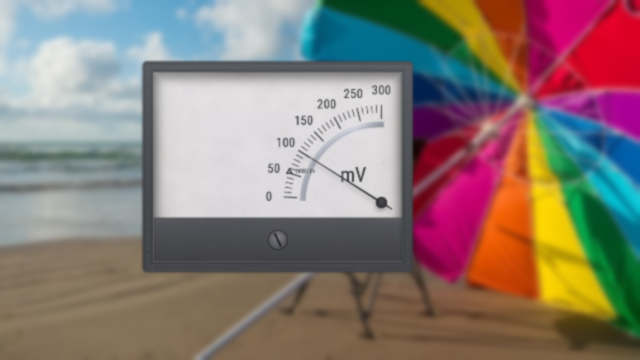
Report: 100,mV
